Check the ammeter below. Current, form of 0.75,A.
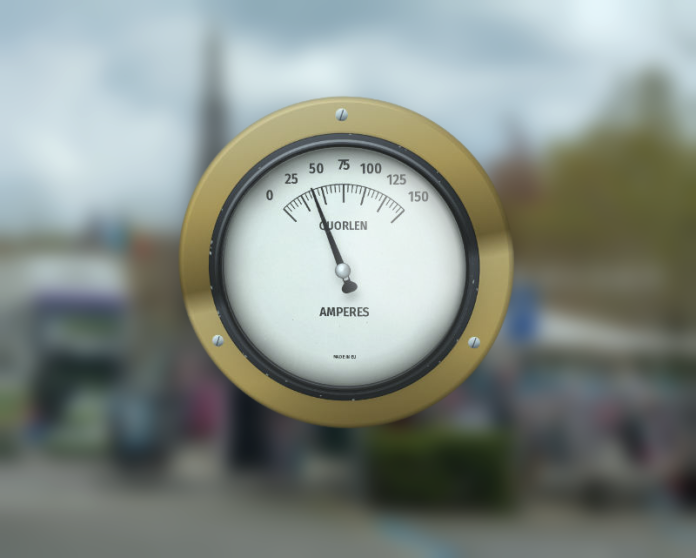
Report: 40,A
